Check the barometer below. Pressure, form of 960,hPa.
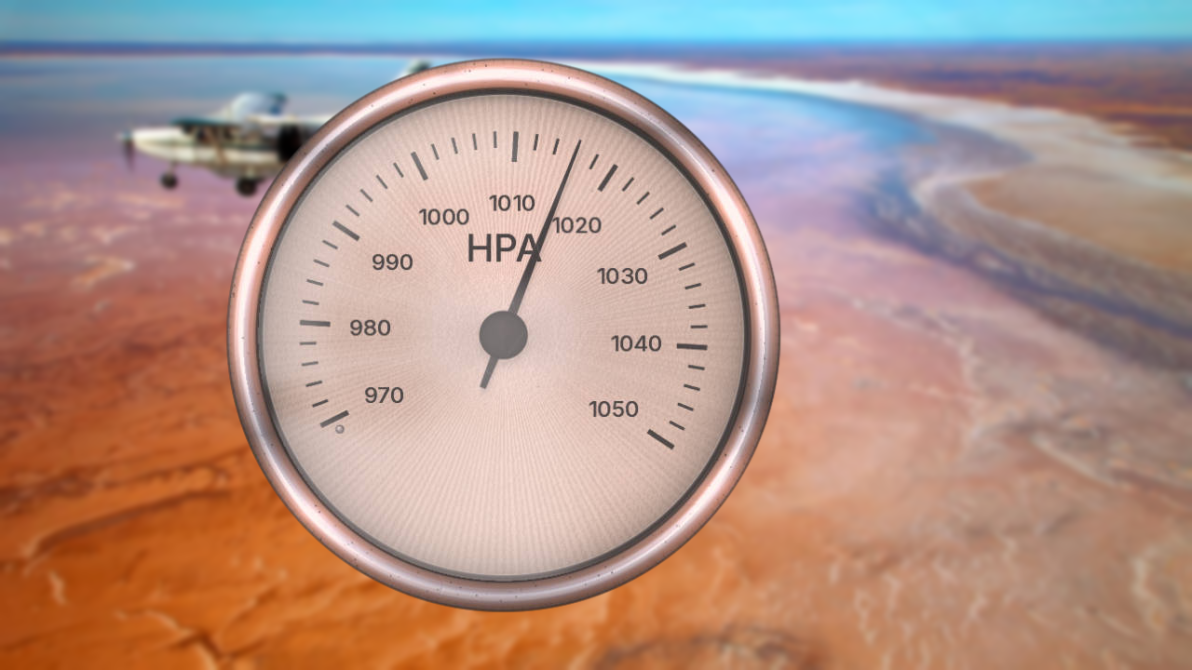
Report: 1016,hPa
